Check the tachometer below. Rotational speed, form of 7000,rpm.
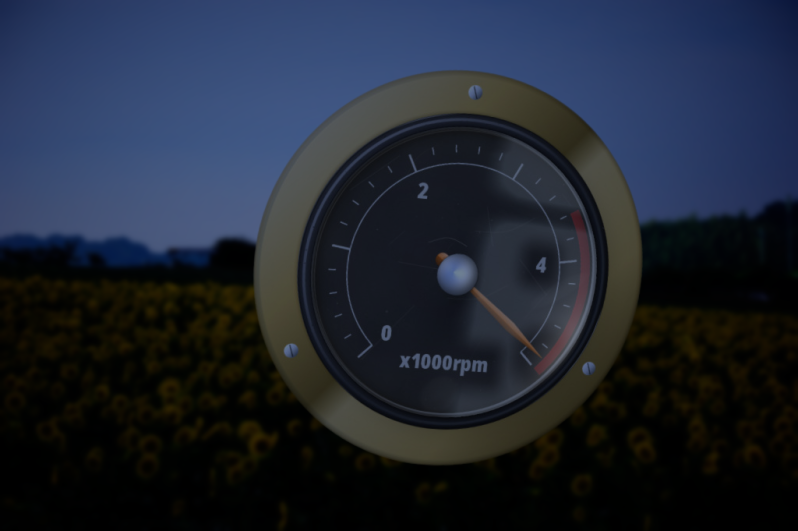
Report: 4900,rpm
